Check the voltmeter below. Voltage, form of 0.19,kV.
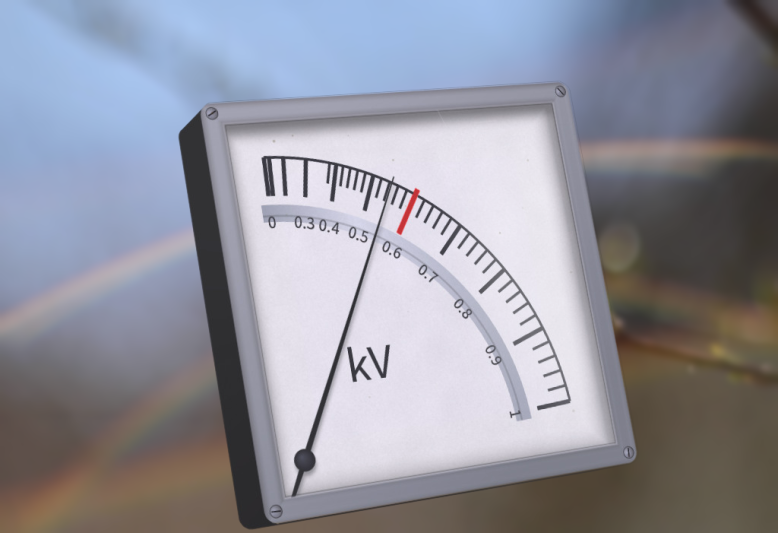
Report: 0.54,kV
